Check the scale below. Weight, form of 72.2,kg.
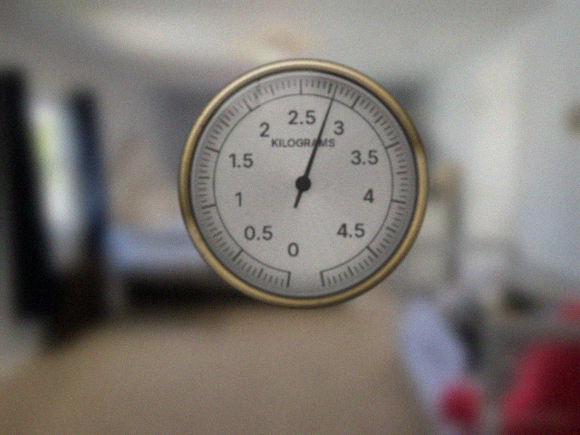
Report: 2.8,kg
